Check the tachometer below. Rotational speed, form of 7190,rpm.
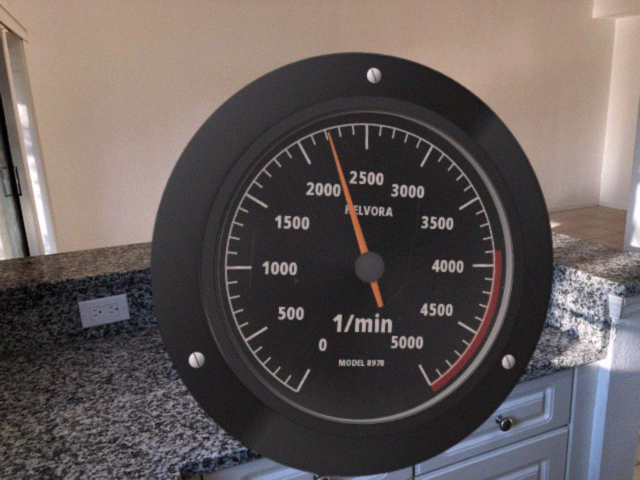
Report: 2200,rpm
